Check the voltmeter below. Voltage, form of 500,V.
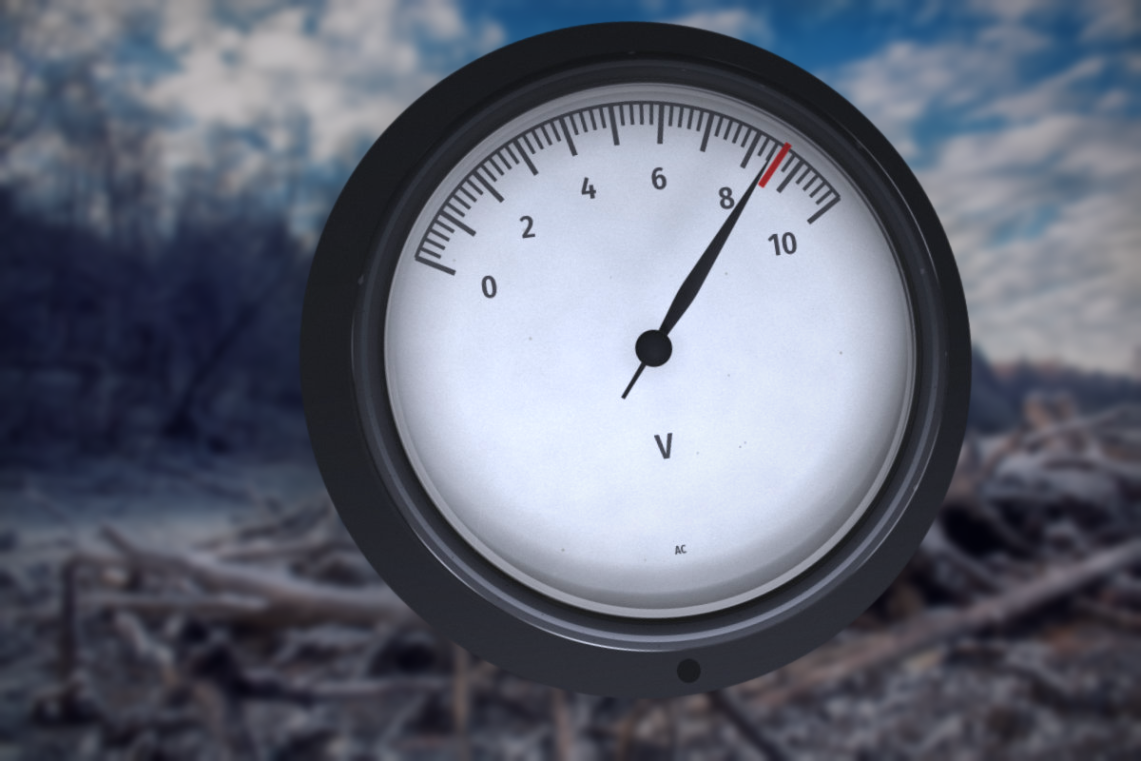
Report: 8.4,V
